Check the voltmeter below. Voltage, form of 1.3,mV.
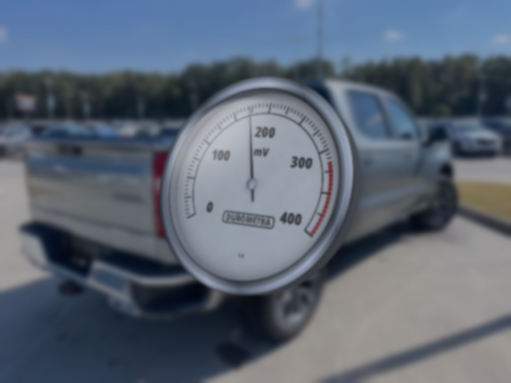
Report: 175,mV
